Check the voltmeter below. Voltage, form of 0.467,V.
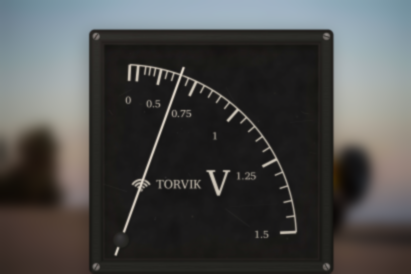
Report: 0.65,V
